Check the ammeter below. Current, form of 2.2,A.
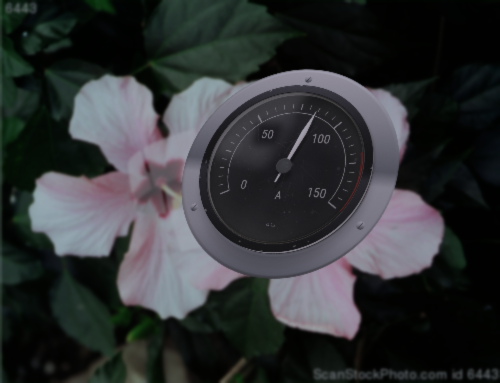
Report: 85,A
